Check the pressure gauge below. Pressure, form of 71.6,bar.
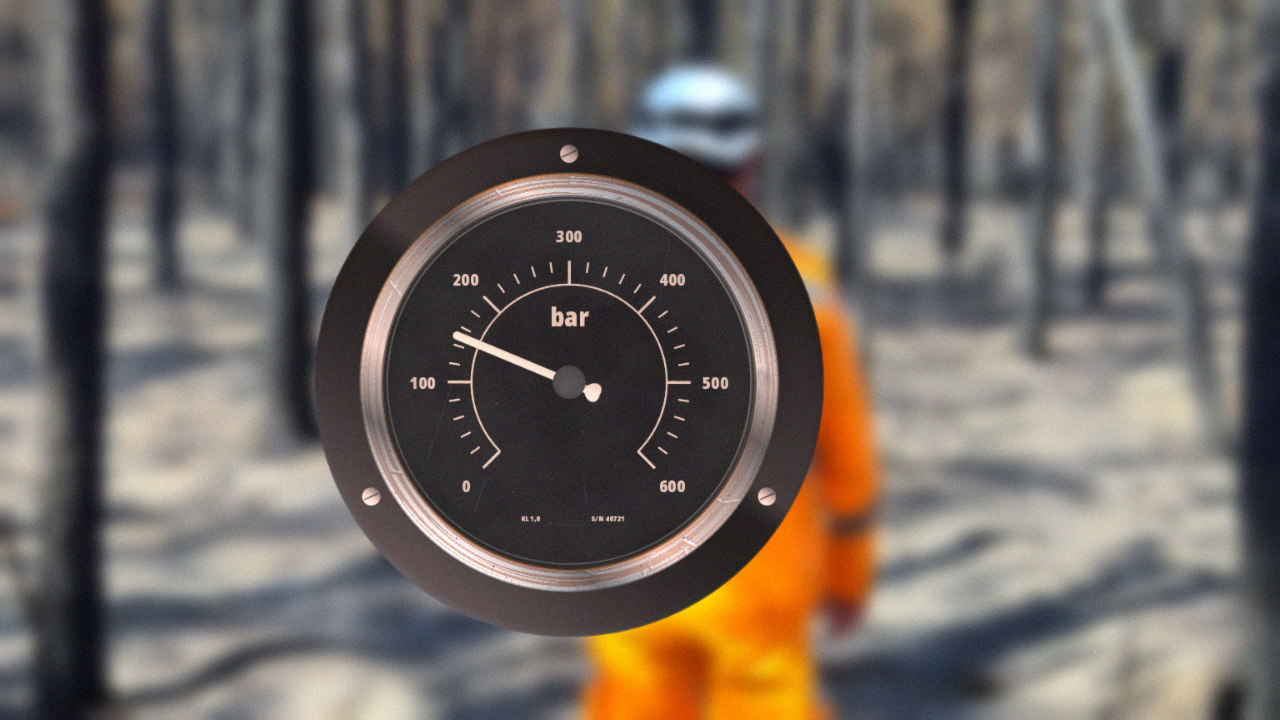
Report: 150,bar
